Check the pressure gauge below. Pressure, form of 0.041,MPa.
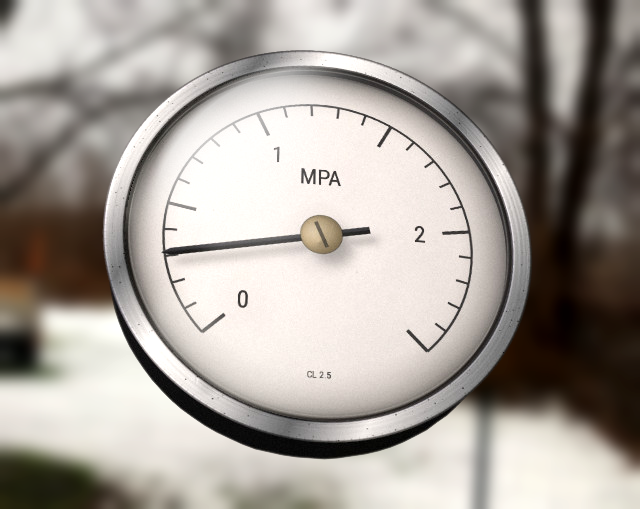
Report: 0.3,MPa
